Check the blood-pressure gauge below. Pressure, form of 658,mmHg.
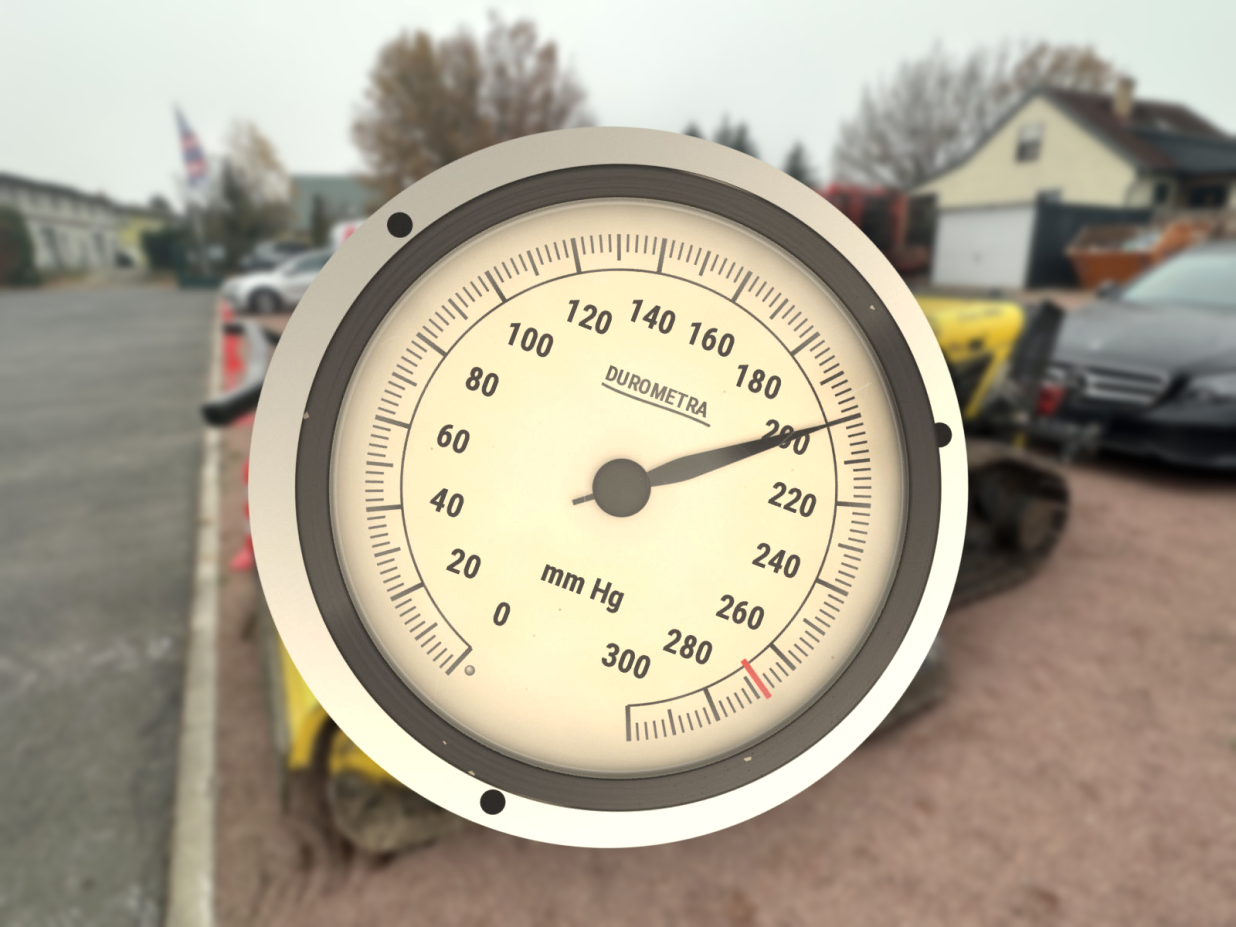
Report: 200,mmHg
